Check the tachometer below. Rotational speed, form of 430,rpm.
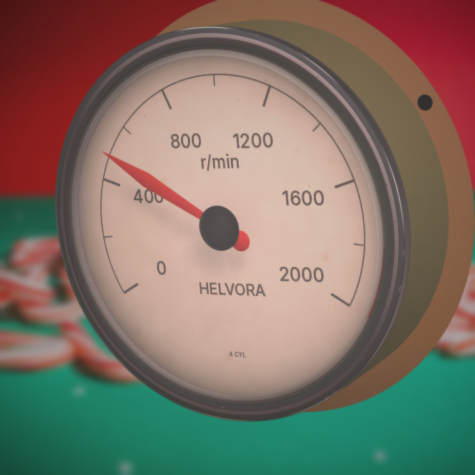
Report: 500,rpm
